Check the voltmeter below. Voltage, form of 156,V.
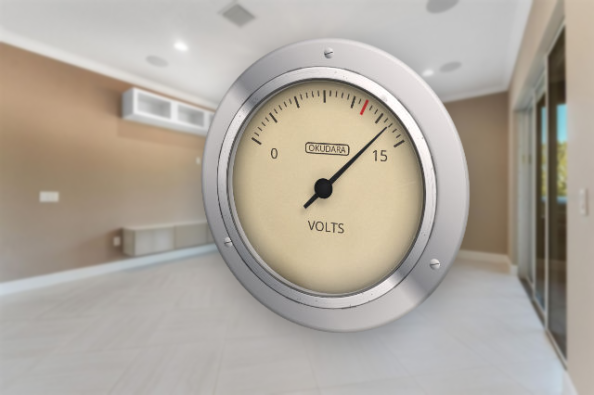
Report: 13.5,V
